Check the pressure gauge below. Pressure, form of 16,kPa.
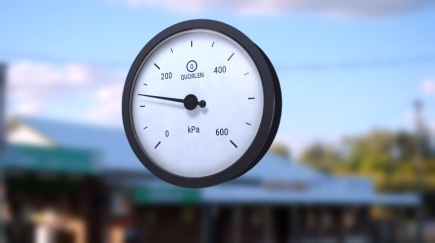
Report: 125,kPa
